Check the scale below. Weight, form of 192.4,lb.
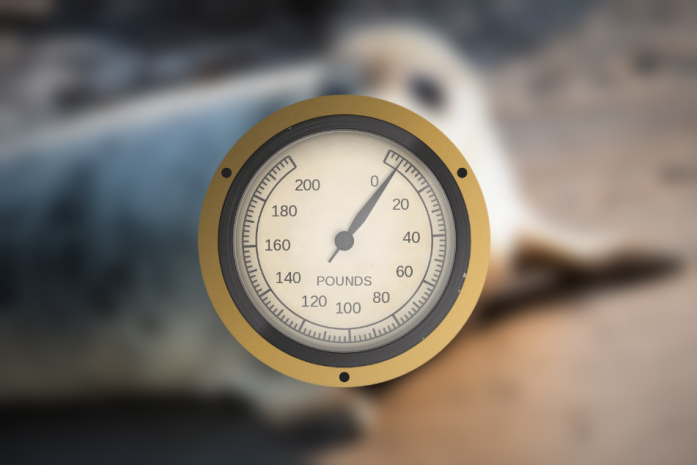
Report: 6,lb
